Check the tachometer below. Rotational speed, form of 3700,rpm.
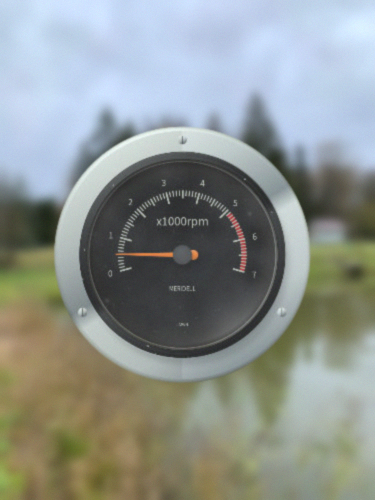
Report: 500,rpm
